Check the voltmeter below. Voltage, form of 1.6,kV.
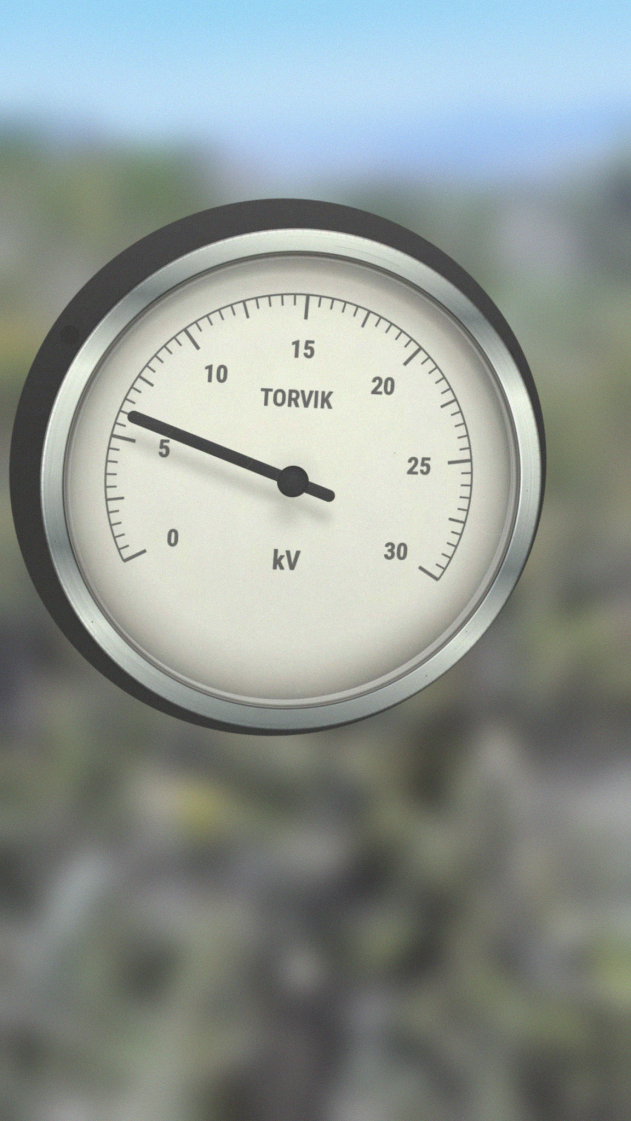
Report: 6,kV
